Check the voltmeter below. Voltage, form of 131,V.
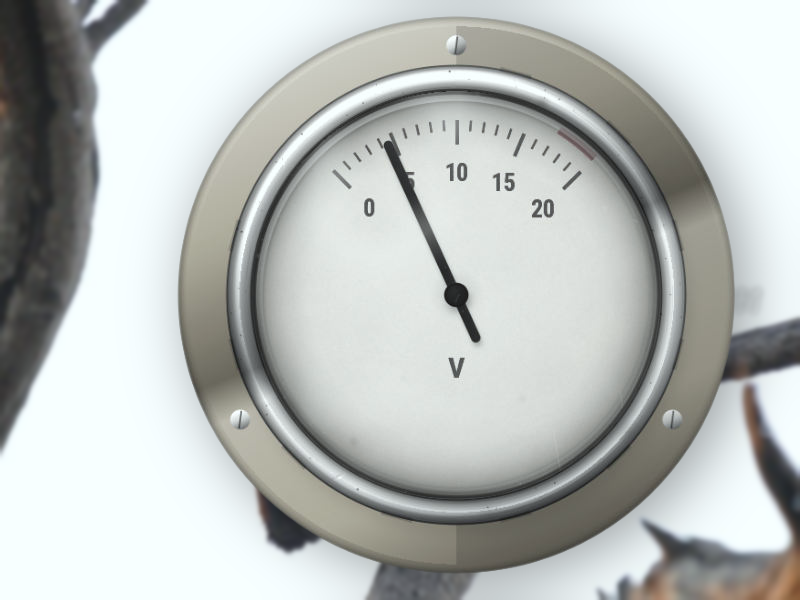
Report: 4.5,V
